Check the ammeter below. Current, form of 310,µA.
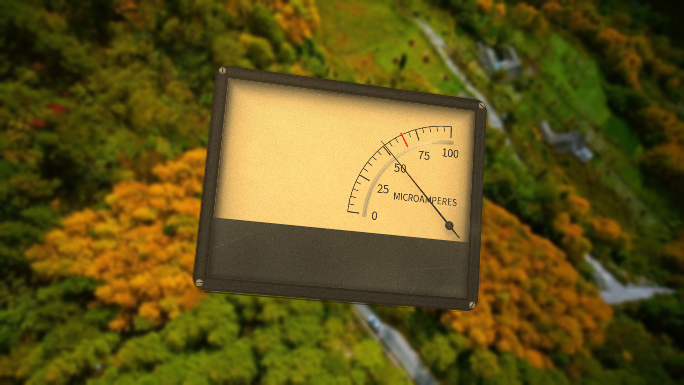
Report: 50,µA
